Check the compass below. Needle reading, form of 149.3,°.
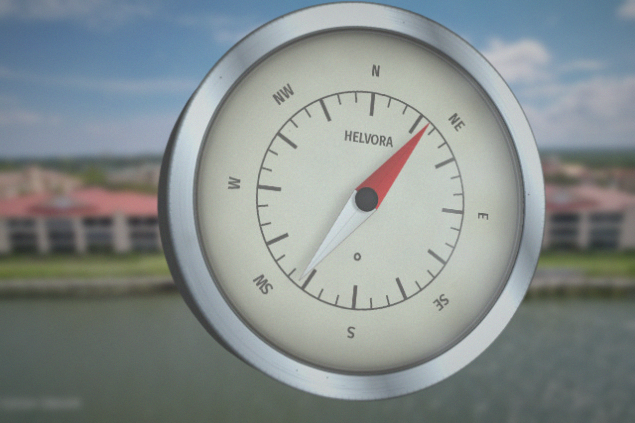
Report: 35,°
